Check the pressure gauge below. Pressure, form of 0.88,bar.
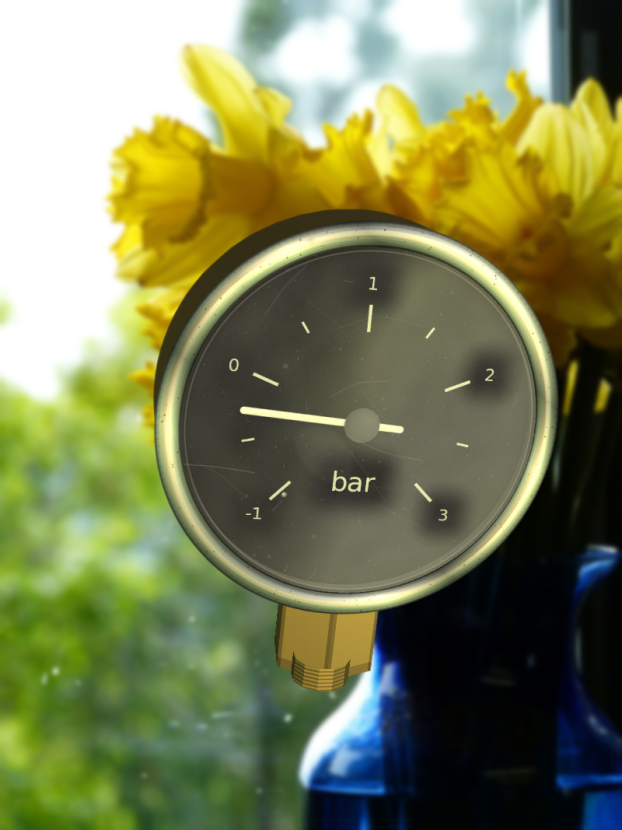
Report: -0.25,bar
